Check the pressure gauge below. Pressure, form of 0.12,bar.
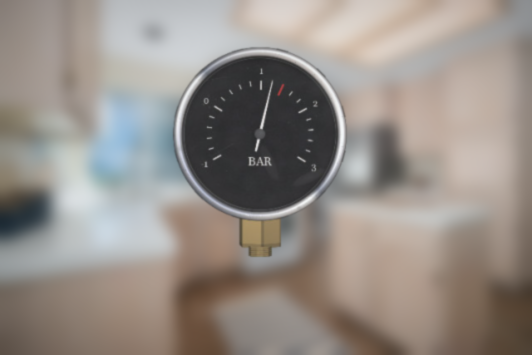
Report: 1.2,bar
